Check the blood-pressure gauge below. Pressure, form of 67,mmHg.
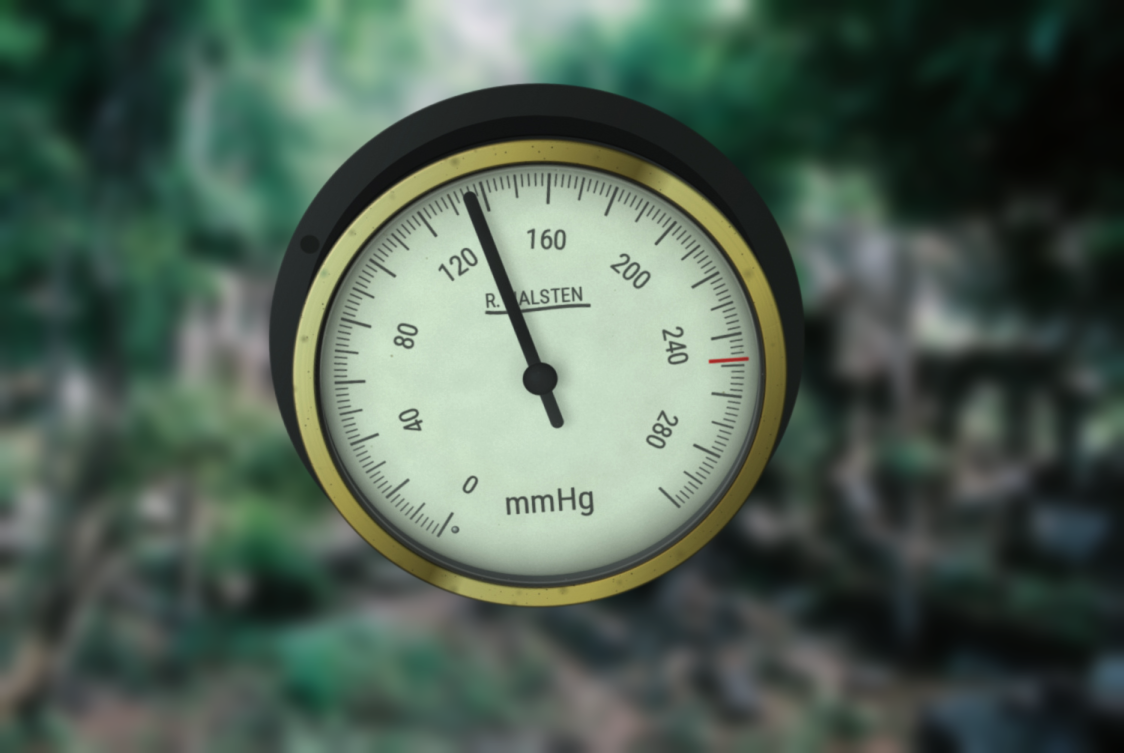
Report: 136,mmHg
